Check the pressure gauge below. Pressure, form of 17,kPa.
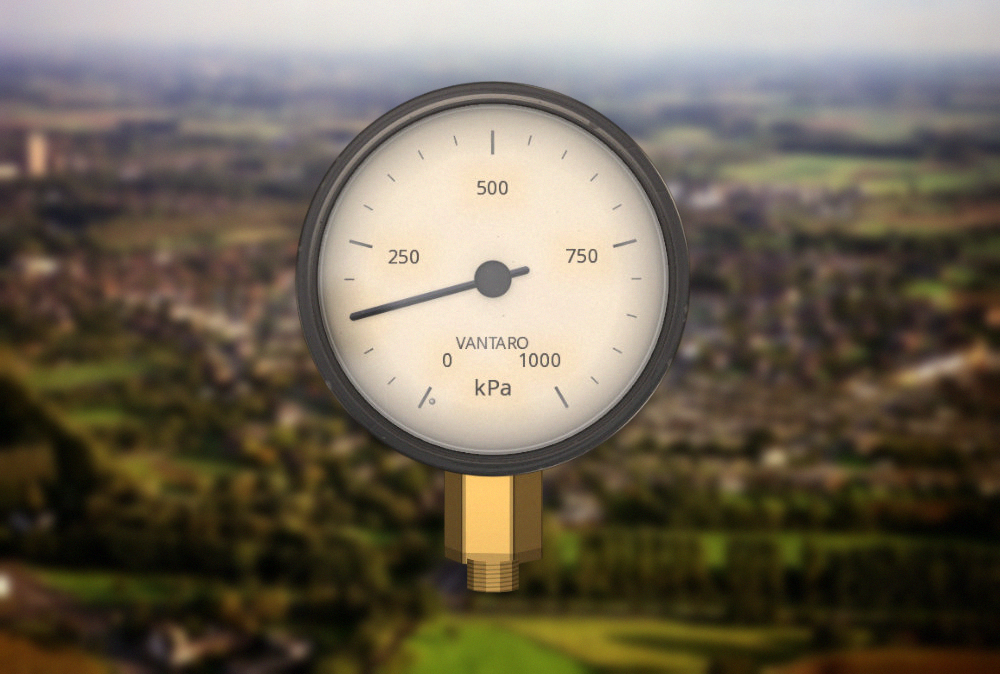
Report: 150,kPa
